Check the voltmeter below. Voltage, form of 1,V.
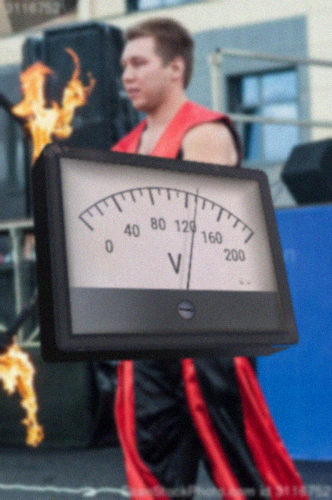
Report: 130,V
